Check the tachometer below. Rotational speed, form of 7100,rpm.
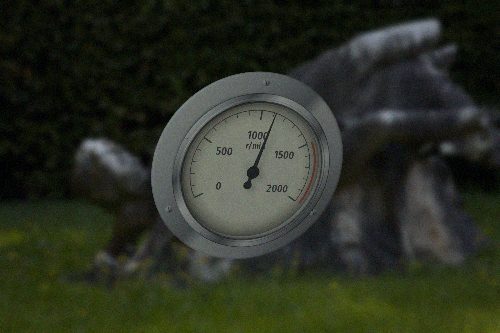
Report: 1100,rpm
